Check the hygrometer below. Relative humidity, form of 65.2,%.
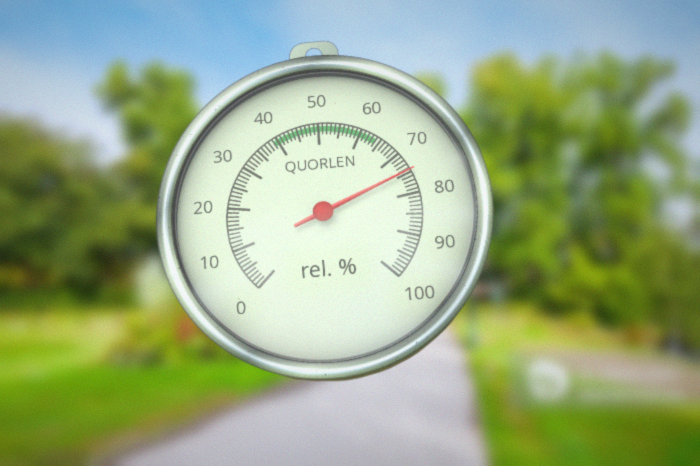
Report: 75,%
